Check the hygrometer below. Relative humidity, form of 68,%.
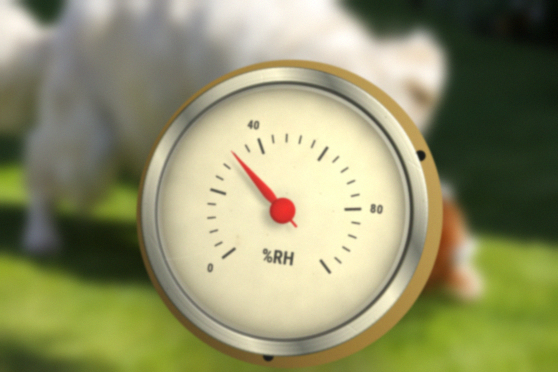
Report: 32,%
